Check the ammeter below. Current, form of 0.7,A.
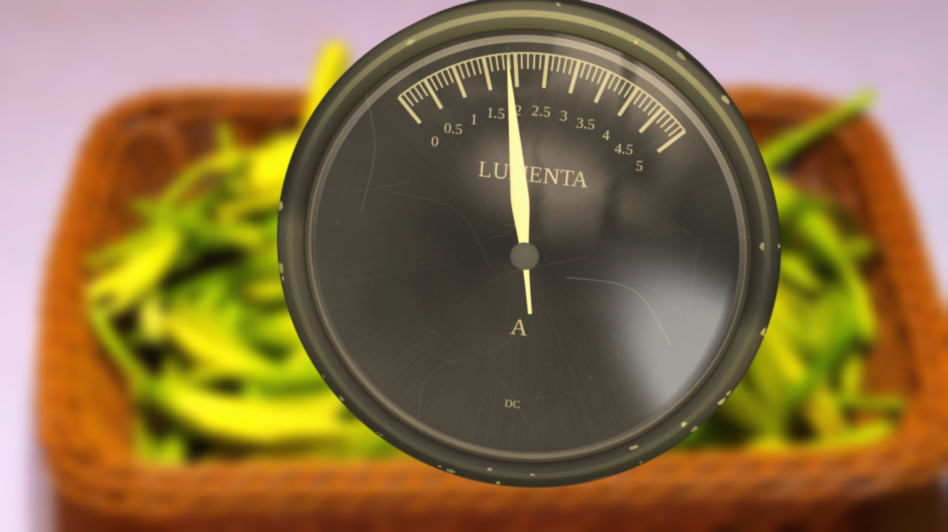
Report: 1.9,A
